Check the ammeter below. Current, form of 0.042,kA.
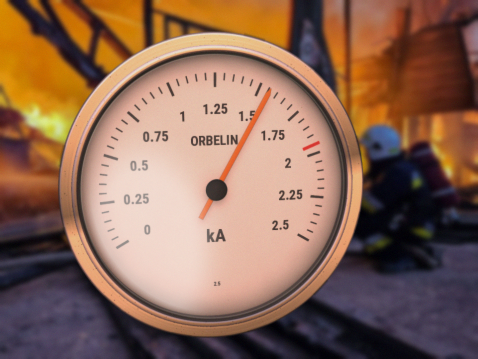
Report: 1.55,kA
